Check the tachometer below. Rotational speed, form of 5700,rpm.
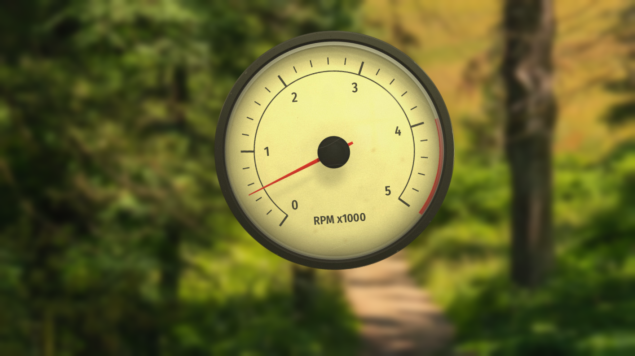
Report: 500,rpm
